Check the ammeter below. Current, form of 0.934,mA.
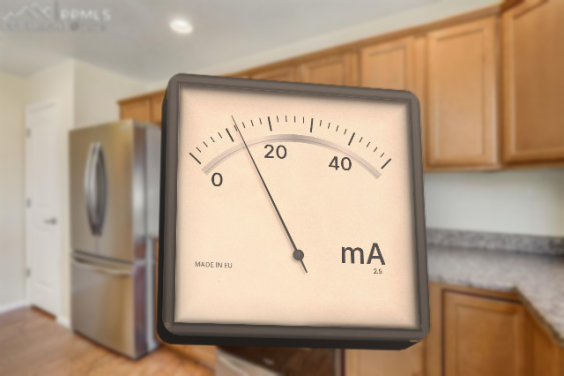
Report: 12,mA
